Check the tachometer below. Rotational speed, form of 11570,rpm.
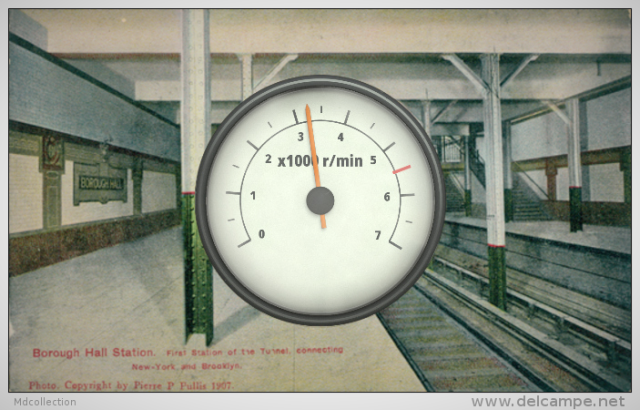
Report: 3250,rpm
